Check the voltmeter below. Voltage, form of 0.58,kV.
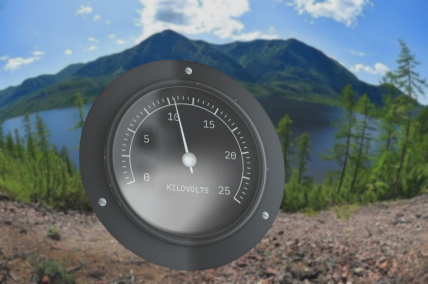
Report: 10.5,kV
